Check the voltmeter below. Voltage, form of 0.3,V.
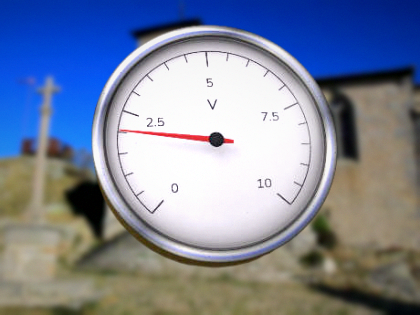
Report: 2,V
